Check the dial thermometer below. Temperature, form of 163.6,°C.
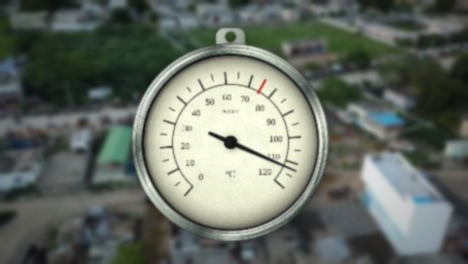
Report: 112.5,°C
